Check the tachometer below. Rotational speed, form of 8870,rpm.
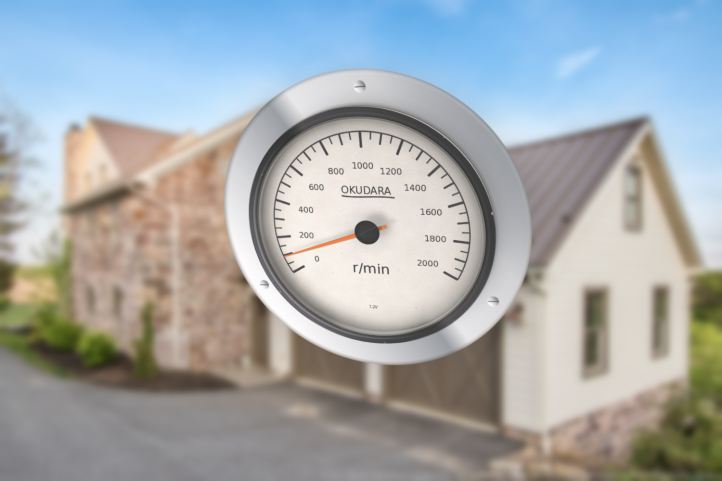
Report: 100,rpm
